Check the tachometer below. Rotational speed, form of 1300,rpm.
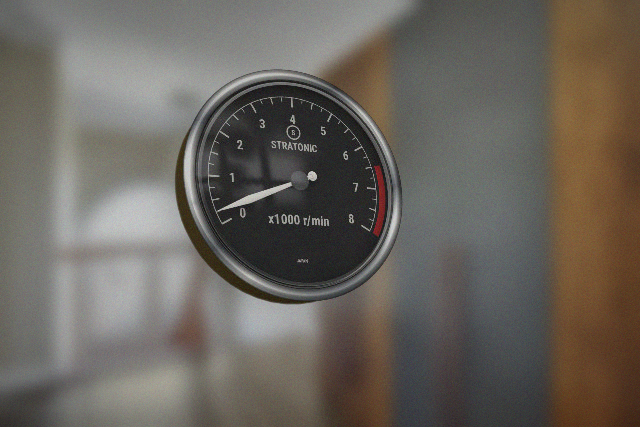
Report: 250,rpm
